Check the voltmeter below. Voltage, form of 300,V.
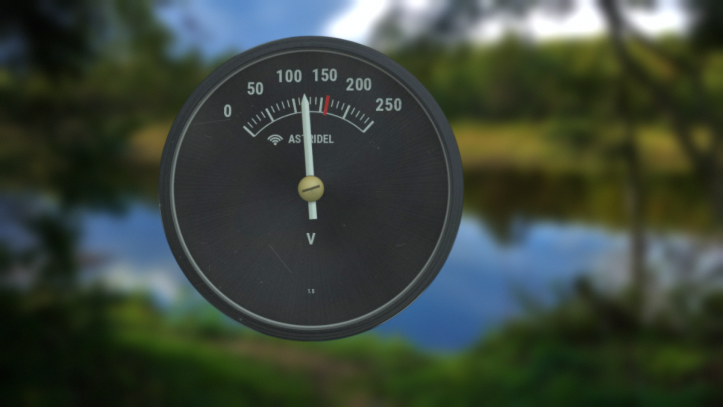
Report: 120,V
